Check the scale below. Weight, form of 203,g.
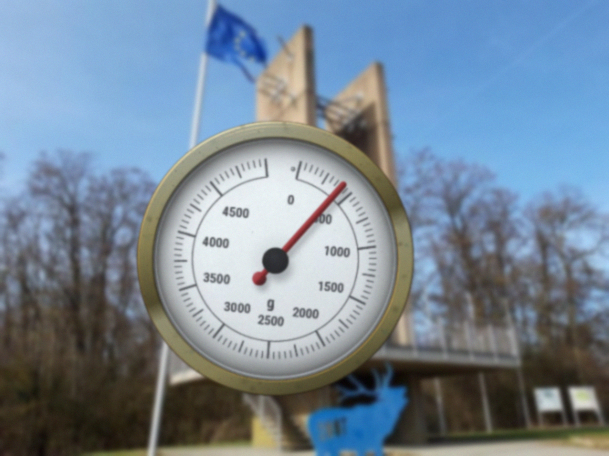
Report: 400,g
